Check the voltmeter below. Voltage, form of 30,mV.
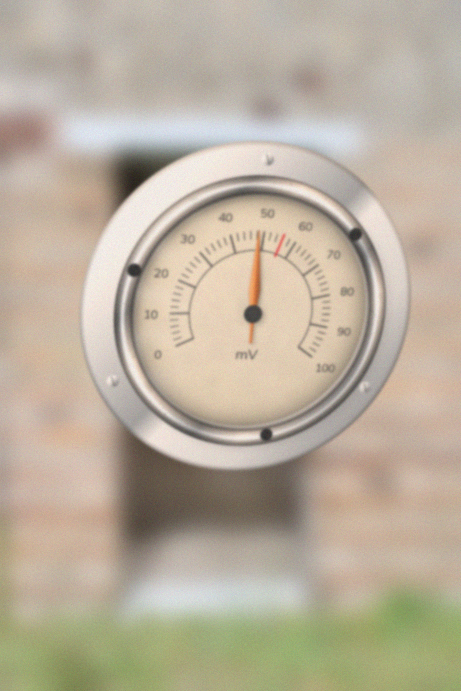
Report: 48,mV
